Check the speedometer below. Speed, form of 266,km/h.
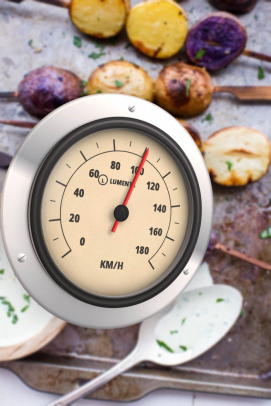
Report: 100,km/h
